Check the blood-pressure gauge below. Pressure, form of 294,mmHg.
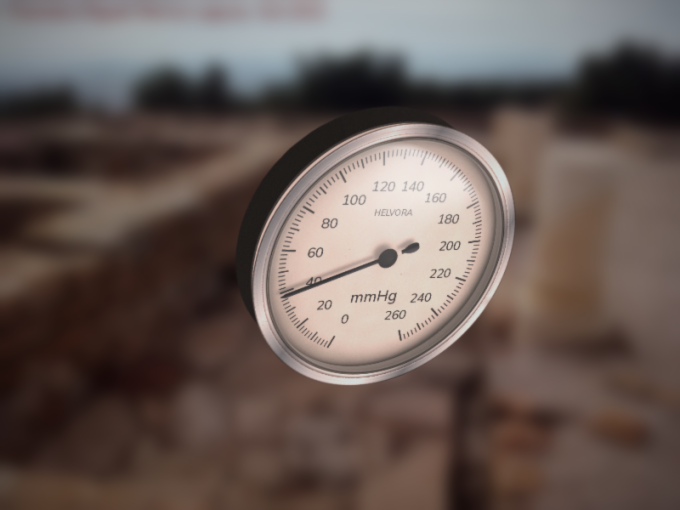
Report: 40,mmHg
